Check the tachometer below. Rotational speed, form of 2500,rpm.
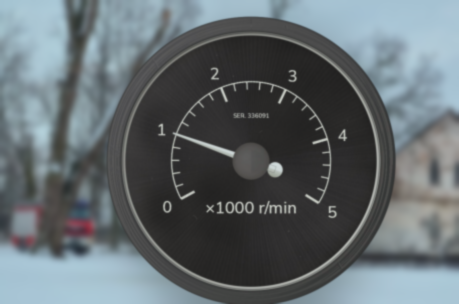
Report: 1000,rpm
